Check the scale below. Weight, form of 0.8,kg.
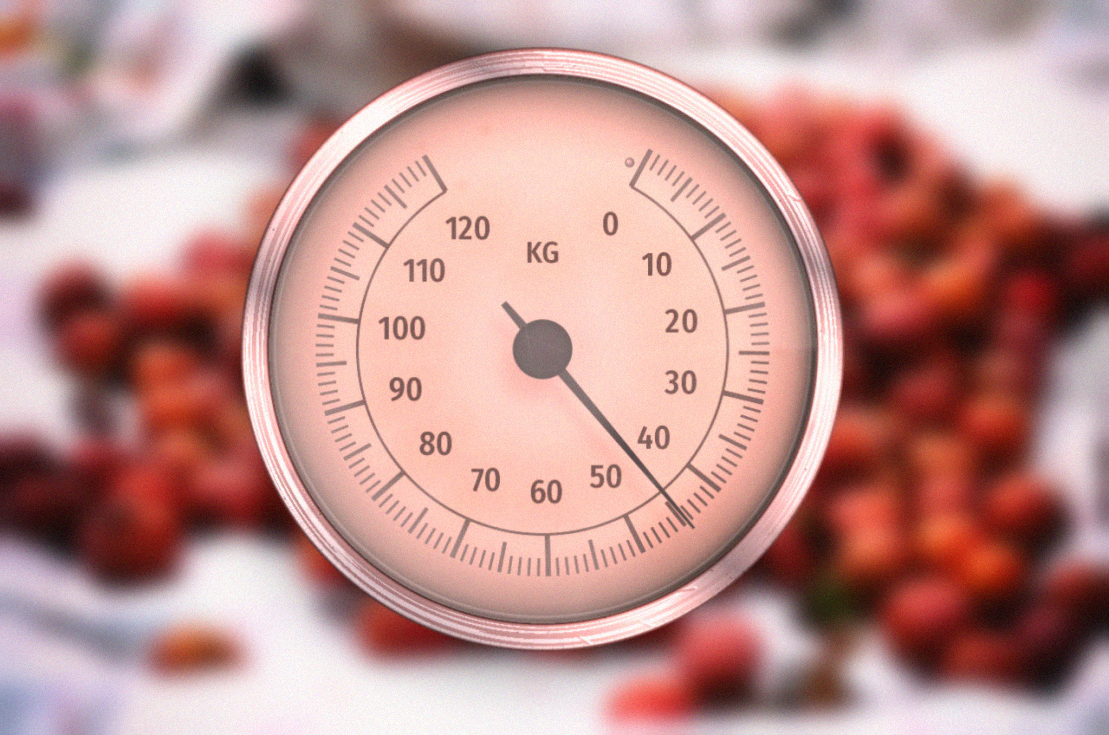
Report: 44.5,kg
